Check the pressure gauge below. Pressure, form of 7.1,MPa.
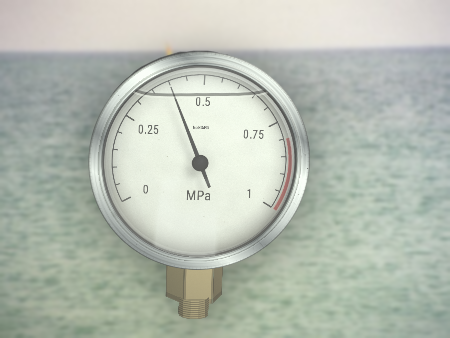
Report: 0.4,MPa
